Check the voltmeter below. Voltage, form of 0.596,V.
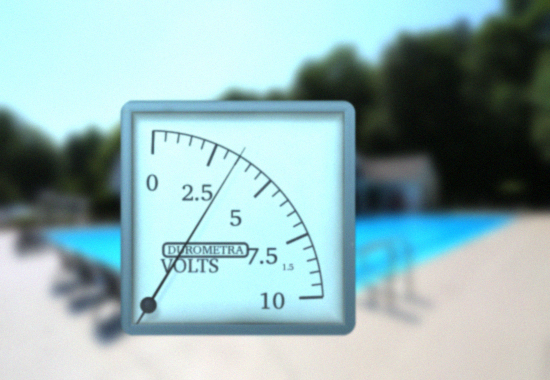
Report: 3.5,V
